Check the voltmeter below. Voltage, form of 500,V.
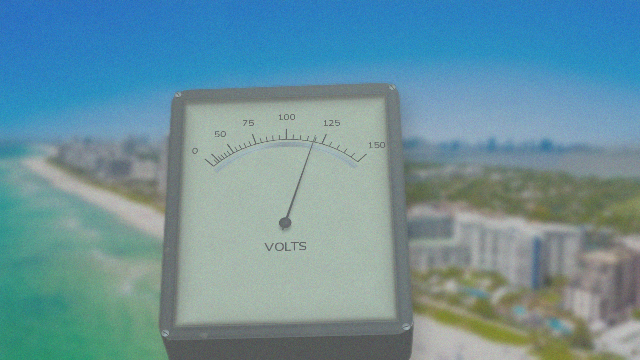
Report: 120,V
